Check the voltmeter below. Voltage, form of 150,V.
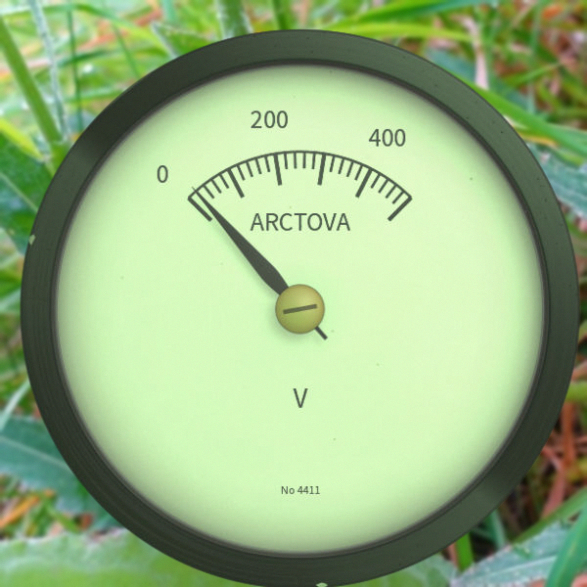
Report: 20,V
